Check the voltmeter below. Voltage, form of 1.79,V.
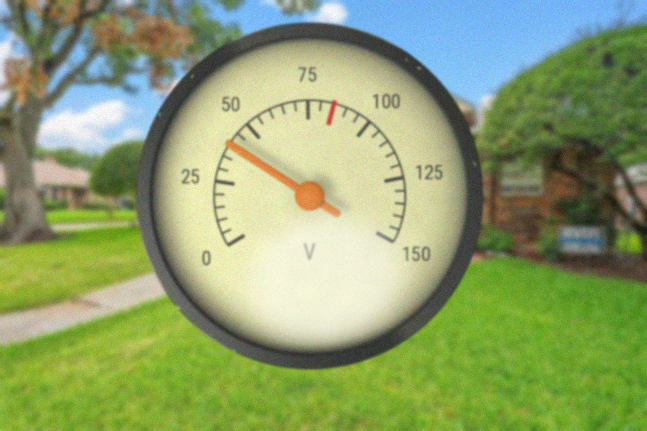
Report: 40,V
